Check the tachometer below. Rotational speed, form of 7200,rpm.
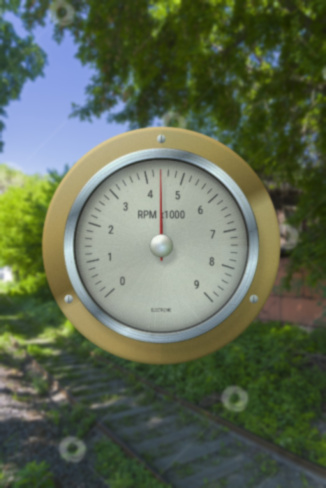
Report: 4400,rpm
